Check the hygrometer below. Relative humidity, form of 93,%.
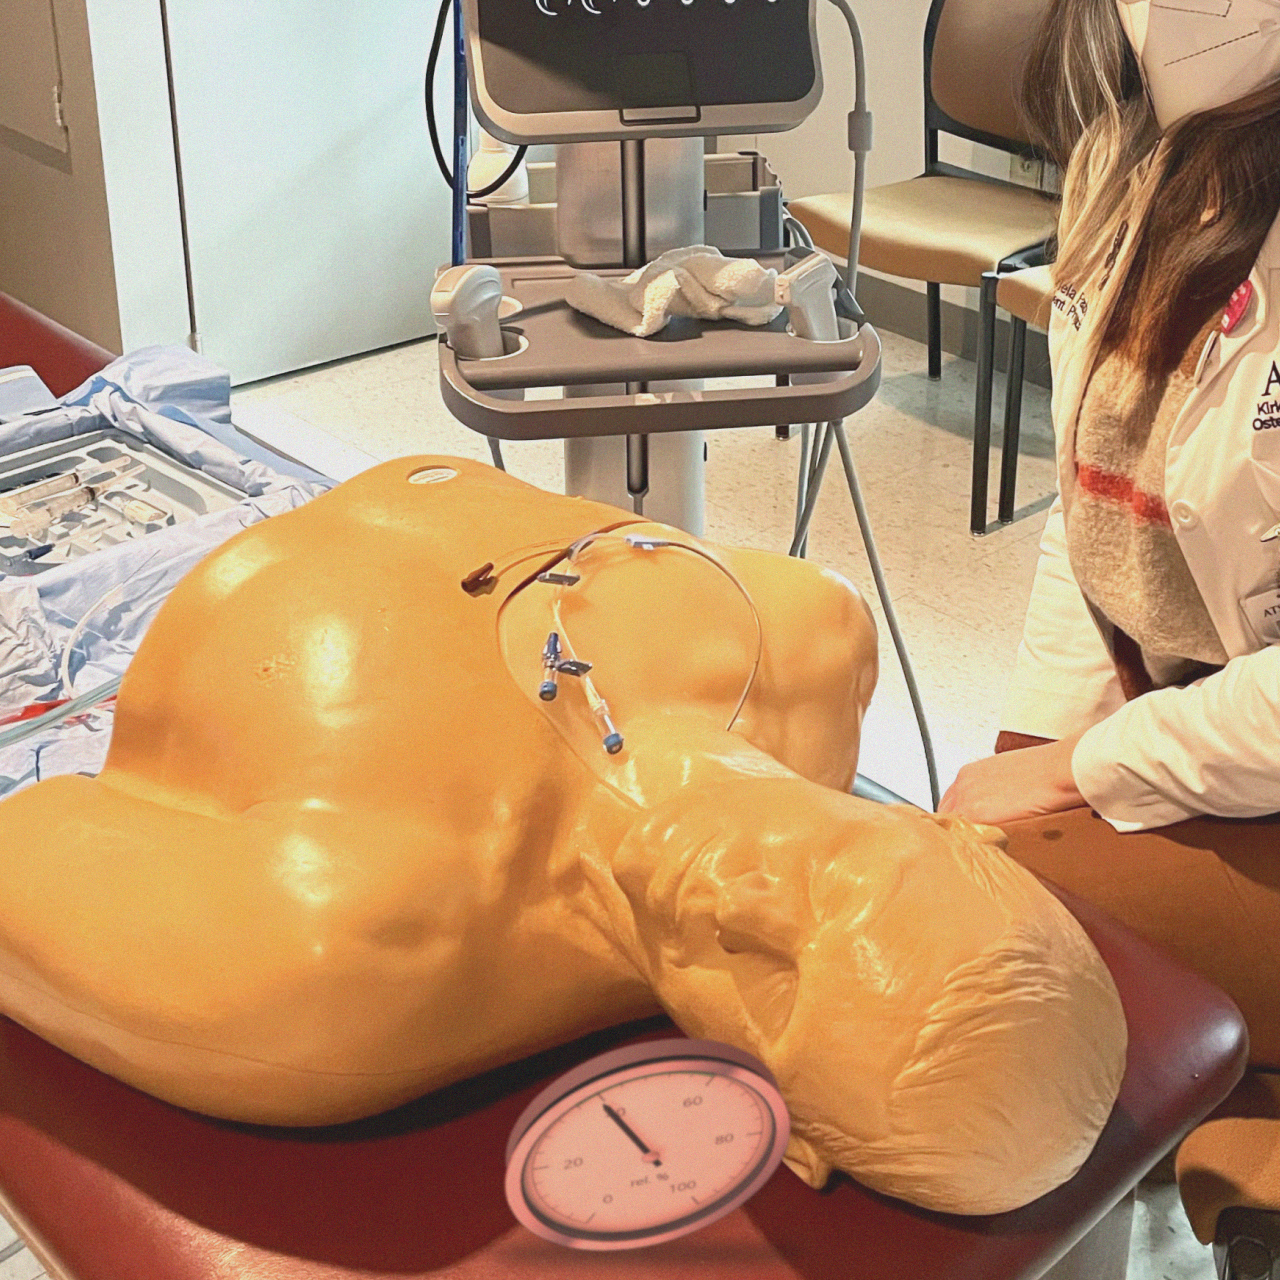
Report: 40,%
